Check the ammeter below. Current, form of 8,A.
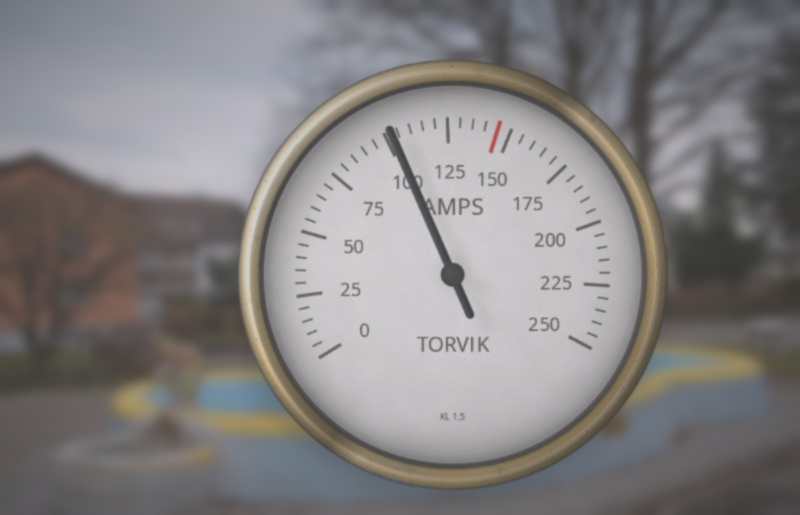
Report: 102.5,A
